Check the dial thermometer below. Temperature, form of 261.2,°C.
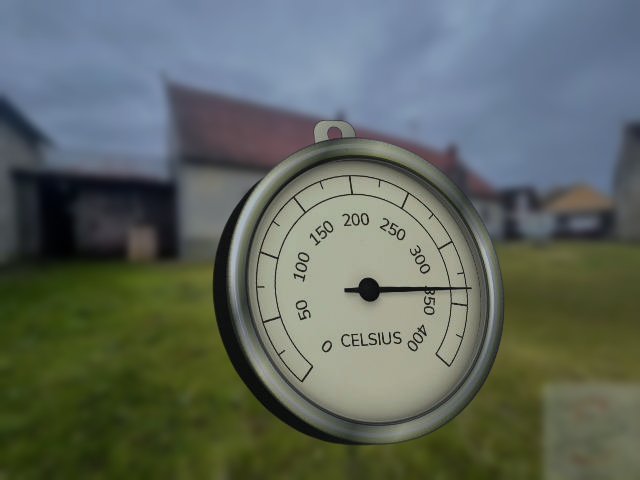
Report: 337.5,°C
